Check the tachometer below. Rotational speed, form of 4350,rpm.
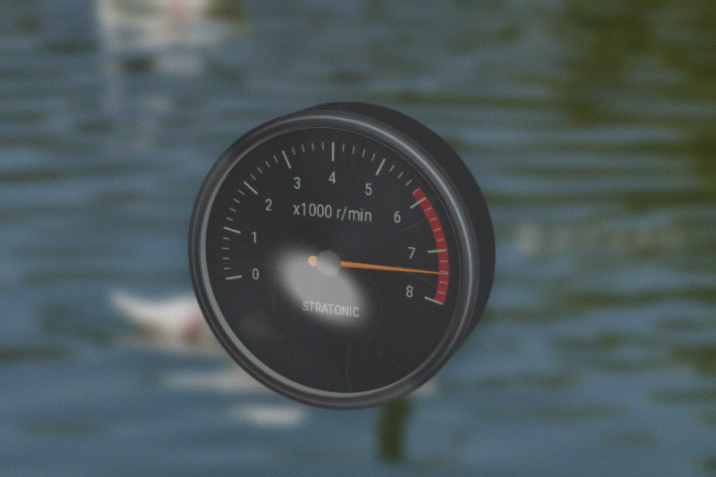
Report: 7400,rpm
